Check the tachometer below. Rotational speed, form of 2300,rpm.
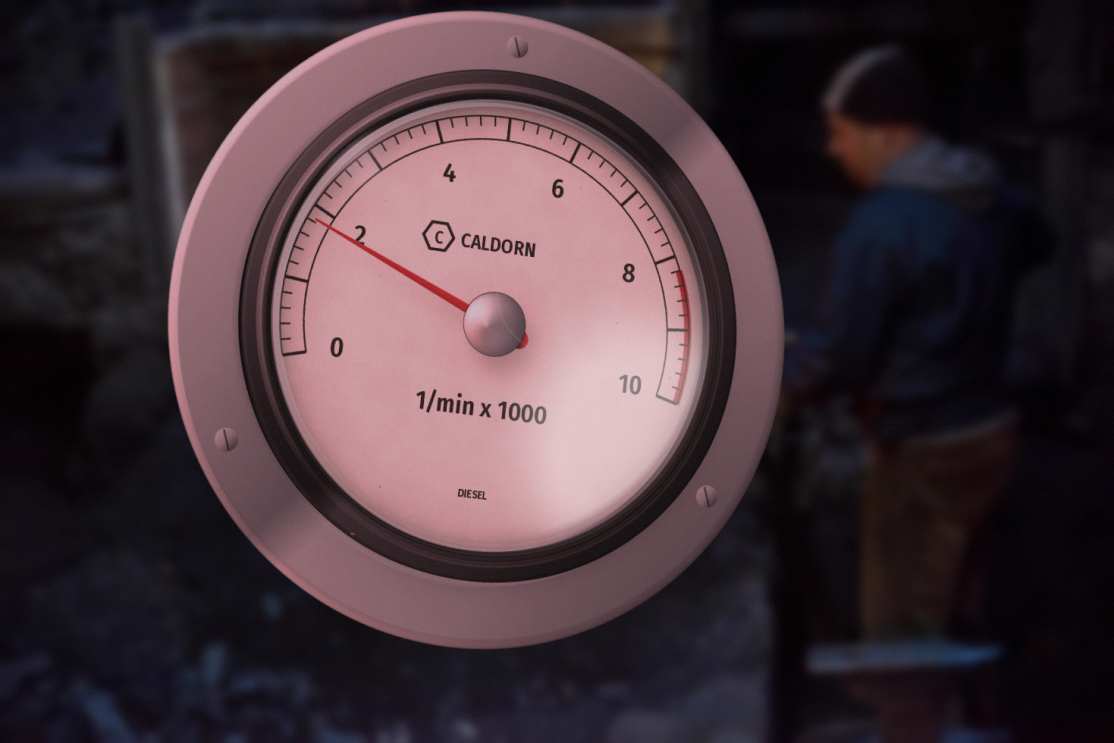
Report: 1800,rpm
